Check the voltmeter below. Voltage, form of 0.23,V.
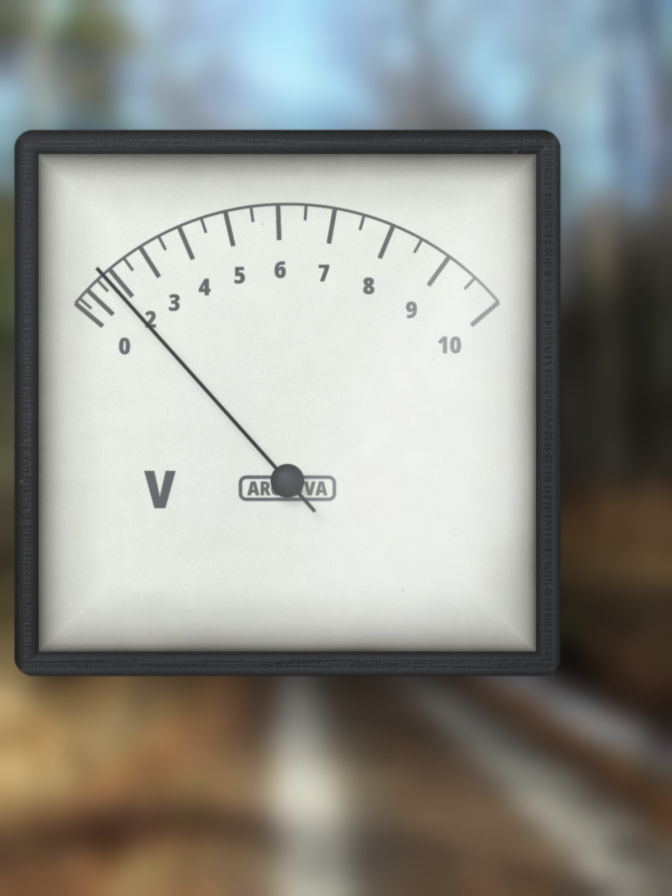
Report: 1.75,V
